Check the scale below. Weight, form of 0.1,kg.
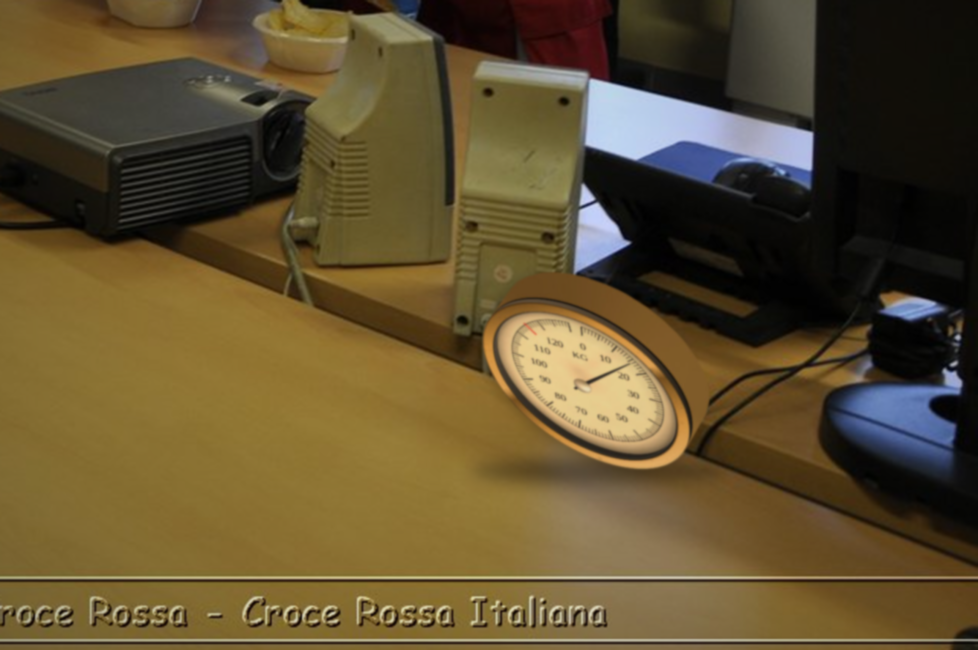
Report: 15,kg
